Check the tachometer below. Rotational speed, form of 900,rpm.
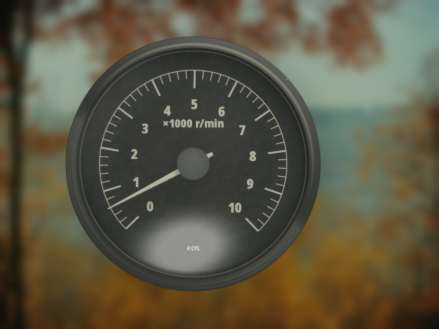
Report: 600,rpm
